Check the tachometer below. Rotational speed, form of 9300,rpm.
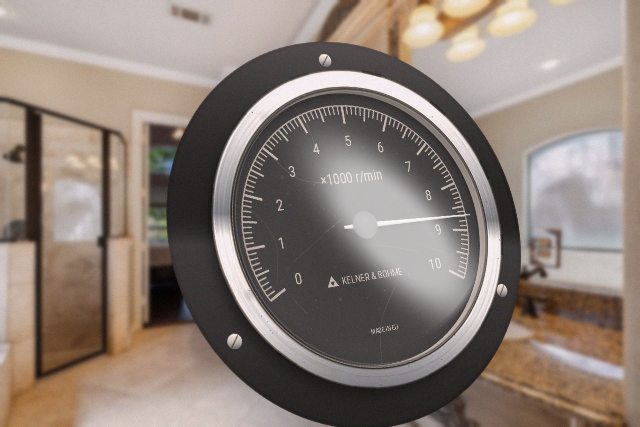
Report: 8700,rpm
